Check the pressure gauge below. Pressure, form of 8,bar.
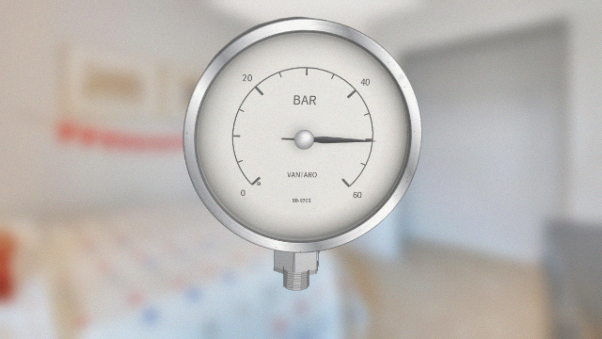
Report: 50,bar
